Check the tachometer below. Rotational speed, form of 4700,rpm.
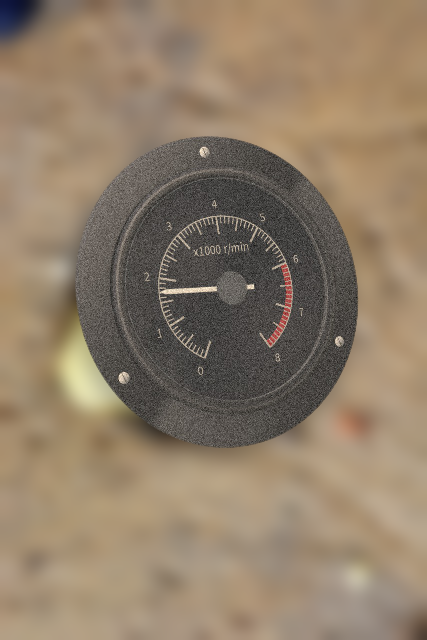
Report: 1700,rpm
